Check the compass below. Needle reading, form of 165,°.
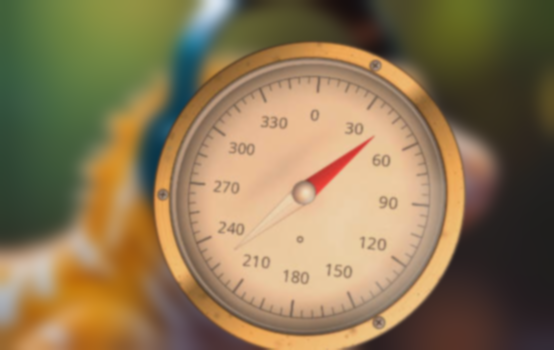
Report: 45,°
